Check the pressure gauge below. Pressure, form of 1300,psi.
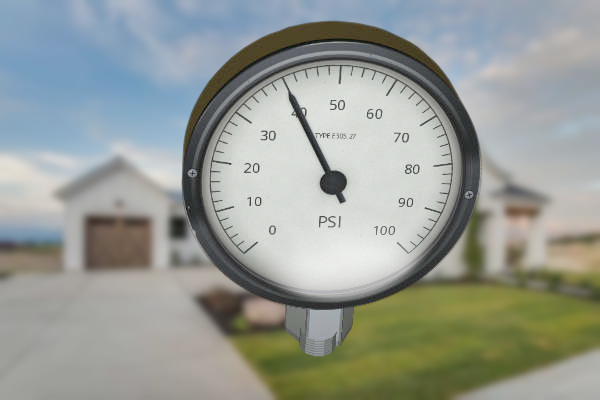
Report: 40,psi
